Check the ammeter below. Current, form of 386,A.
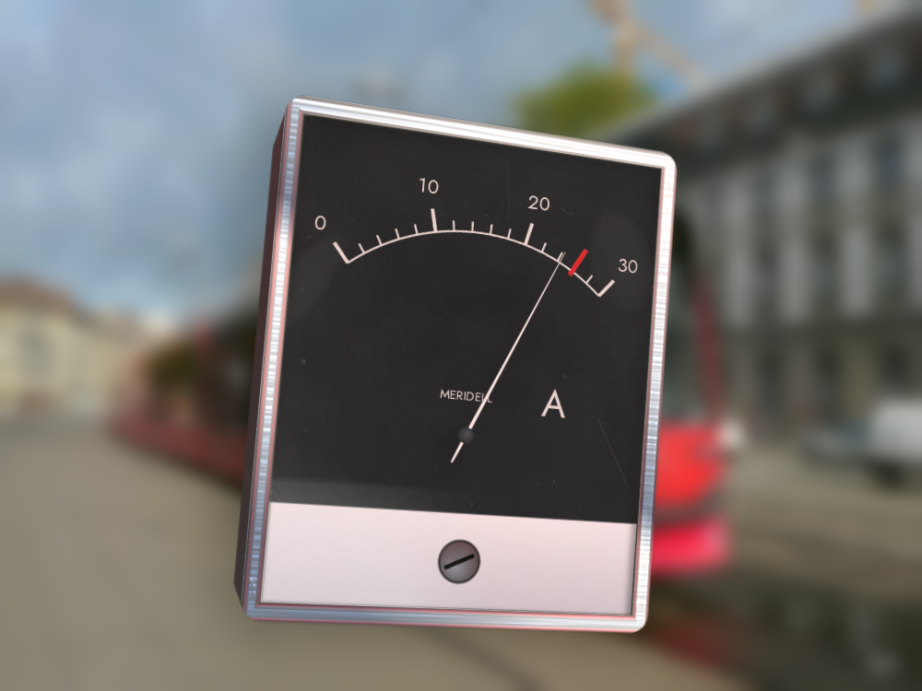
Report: 24,A
